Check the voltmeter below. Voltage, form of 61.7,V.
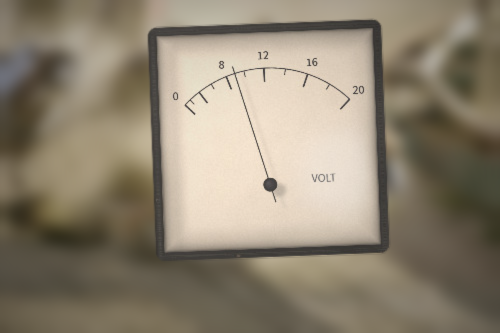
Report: 9,V
